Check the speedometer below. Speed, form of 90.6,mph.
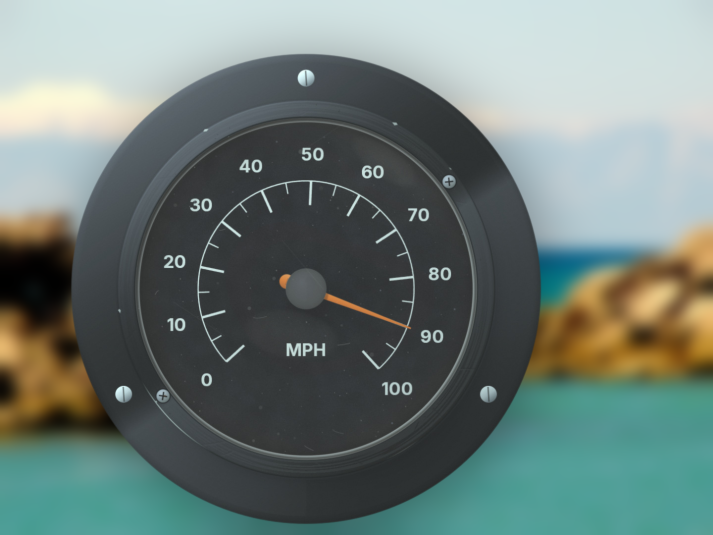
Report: 90,mph
